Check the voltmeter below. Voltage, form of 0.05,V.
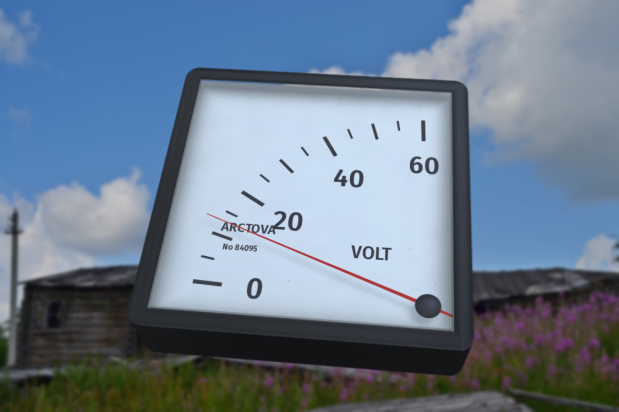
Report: 12.5,V
